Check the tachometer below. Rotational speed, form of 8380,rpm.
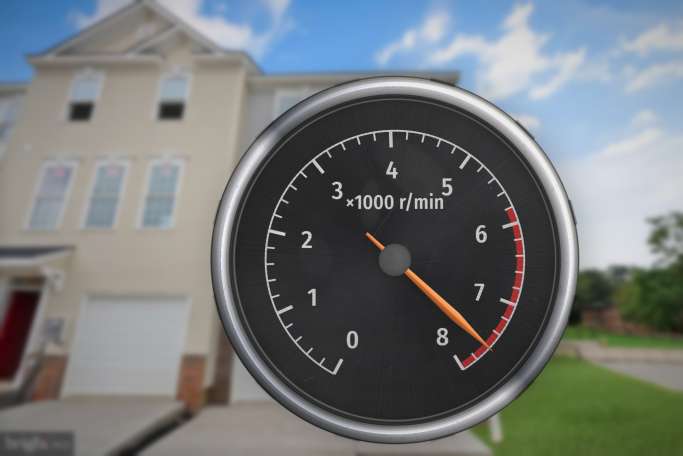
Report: 7600,rpm
